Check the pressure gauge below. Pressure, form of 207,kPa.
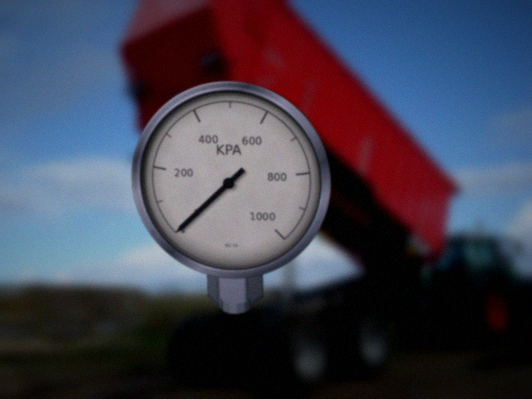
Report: 0,kPa
